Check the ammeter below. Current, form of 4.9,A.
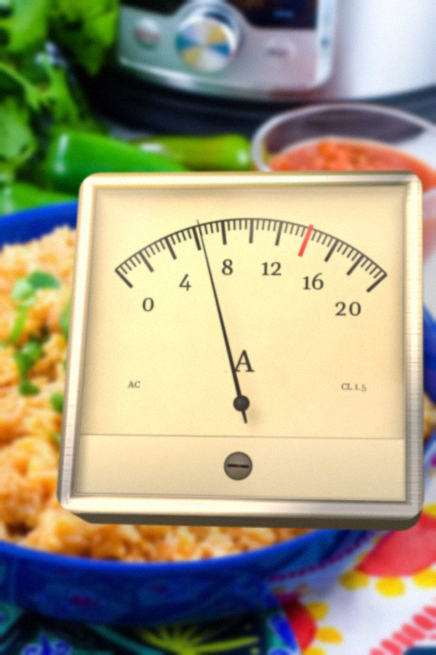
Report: 6.4,A
